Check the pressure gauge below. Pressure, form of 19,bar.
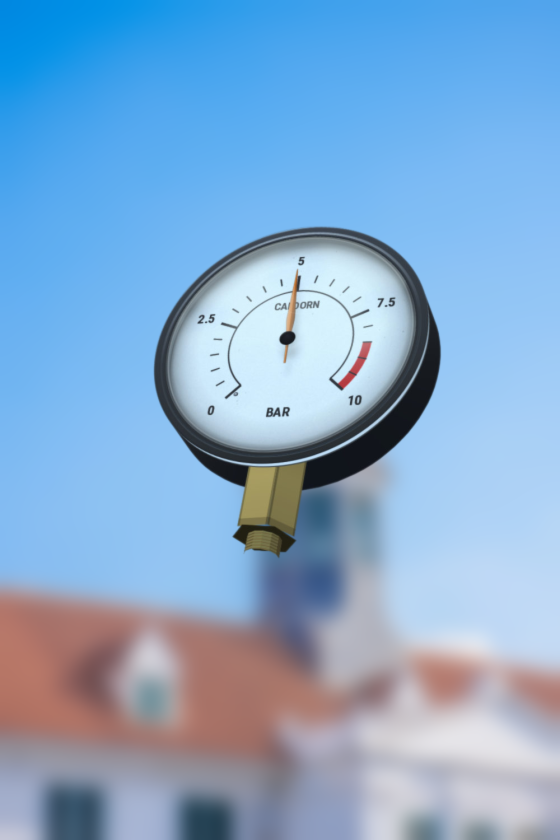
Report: 5,bar
